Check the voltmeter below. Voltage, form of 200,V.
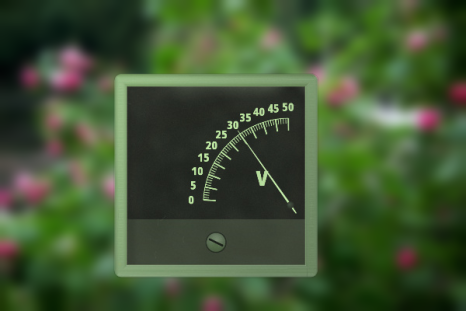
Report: 30,V
